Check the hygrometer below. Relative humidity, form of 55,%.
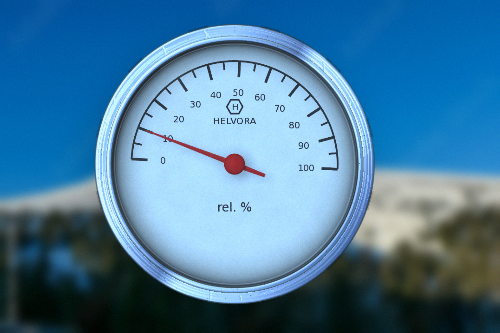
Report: 10,%
